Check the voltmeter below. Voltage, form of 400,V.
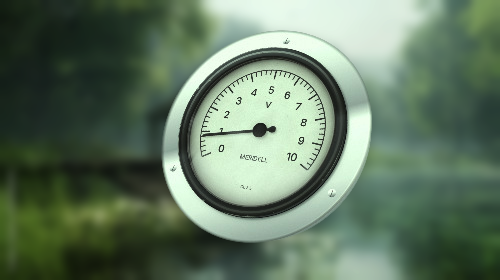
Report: 0.8,V
